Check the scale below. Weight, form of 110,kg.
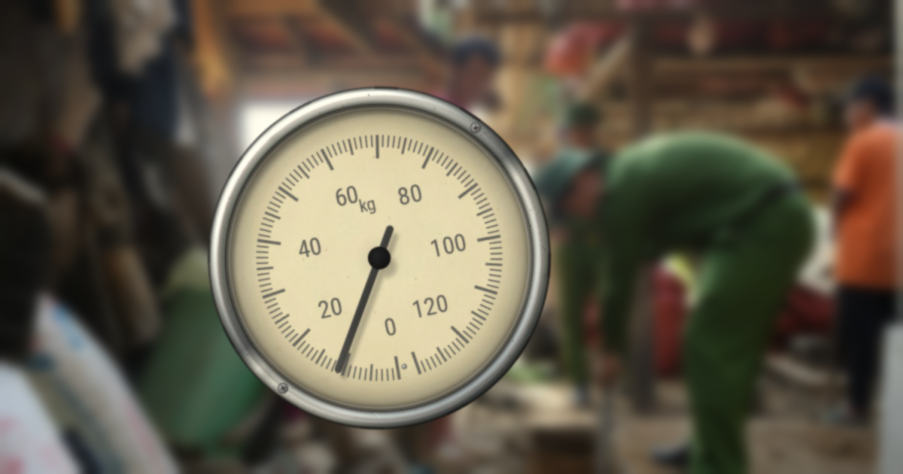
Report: 11,kg
